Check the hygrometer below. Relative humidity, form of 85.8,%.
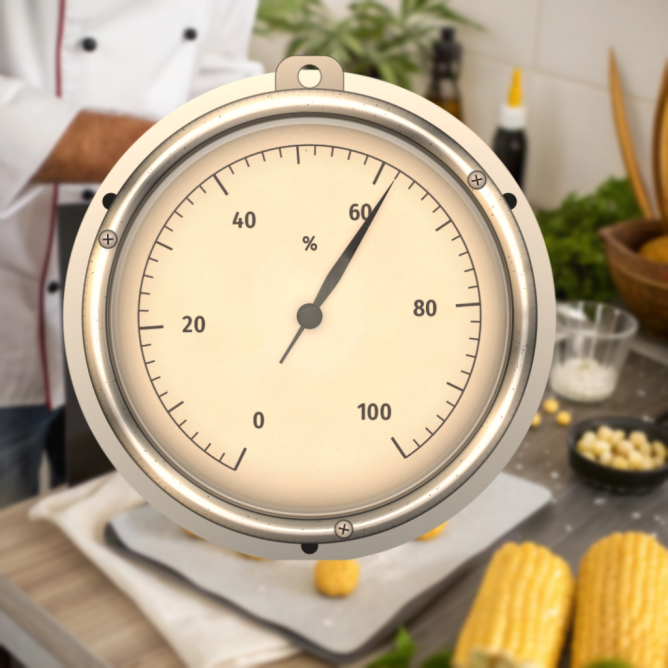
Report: 62,%
